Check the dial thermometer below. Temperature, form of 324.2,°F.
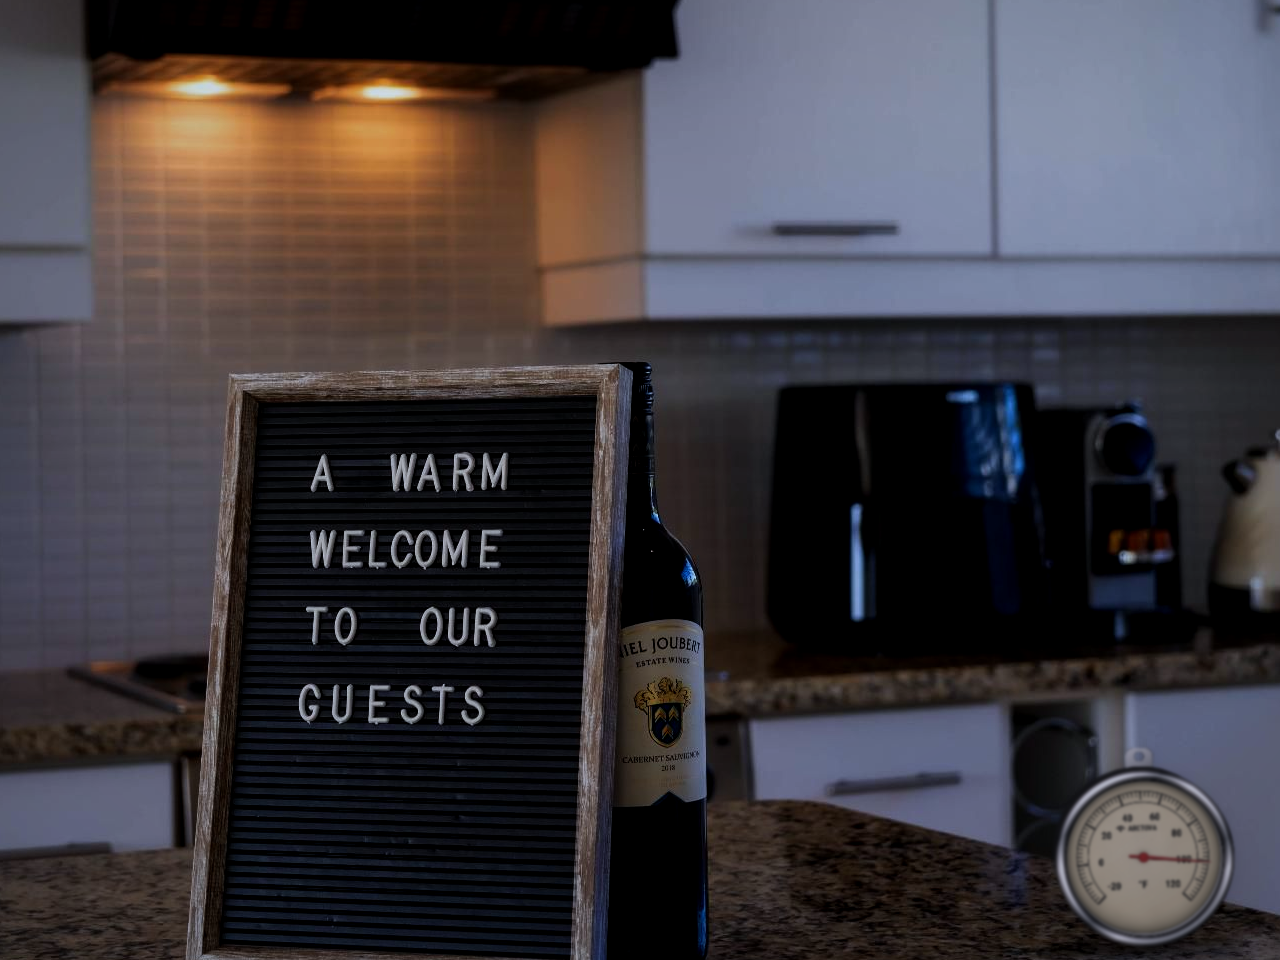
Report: 100,°F
